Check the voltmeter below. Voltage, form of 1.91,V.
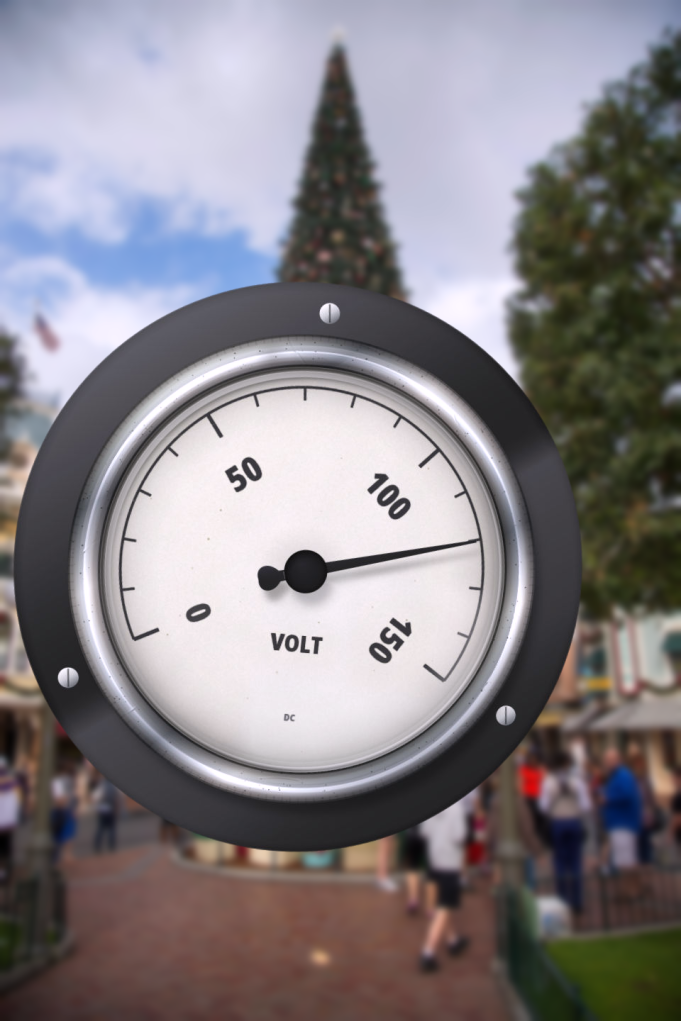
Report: 120,V
